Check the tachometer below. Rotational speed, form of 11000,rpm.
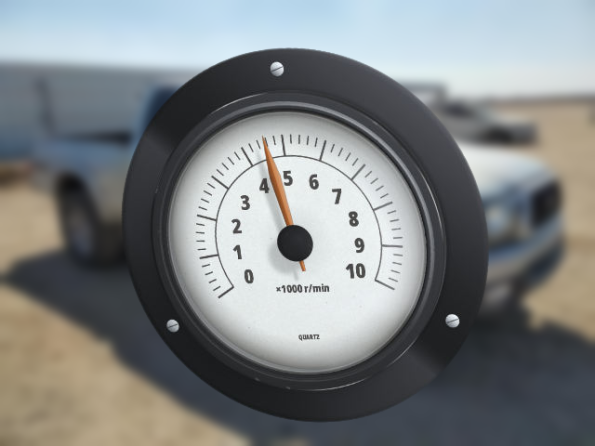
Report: 4600,rpm
